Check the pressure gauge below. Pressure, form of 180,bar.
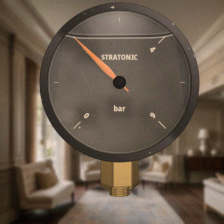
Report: 2,bar
